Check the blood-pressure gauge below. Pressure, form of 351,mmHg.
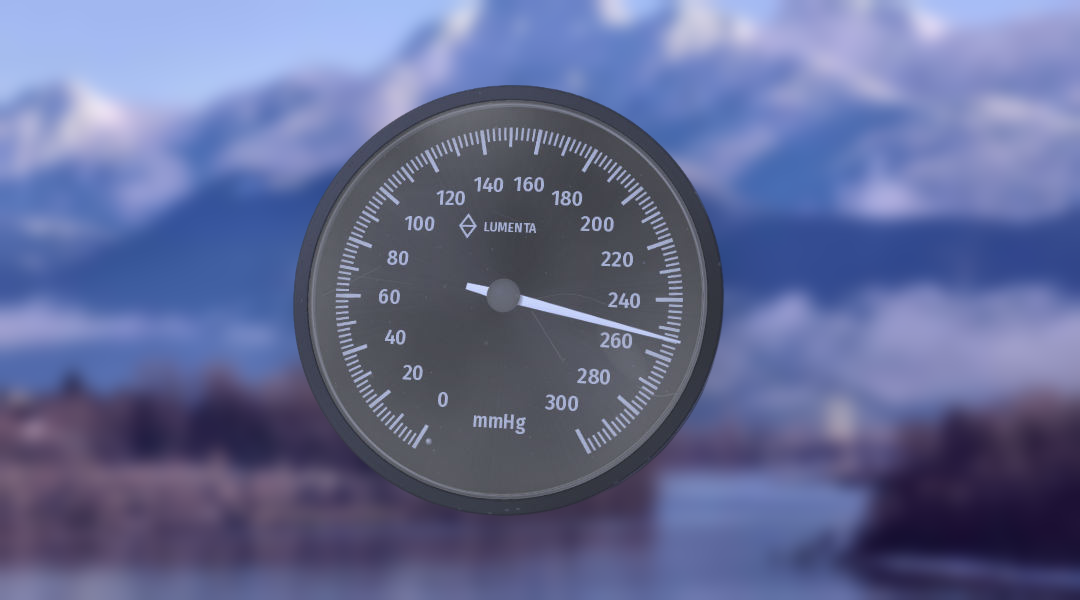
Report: 254,mmHg
